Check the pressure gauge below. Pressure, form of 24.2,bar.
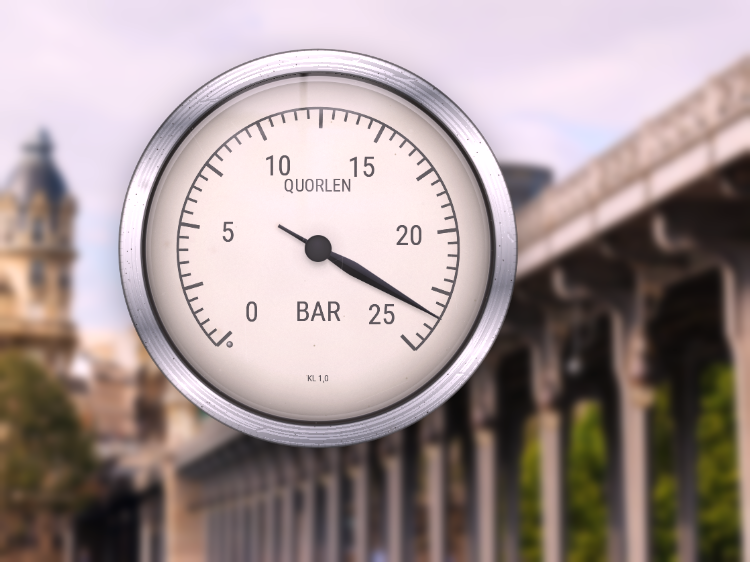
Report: 23.5,bar
